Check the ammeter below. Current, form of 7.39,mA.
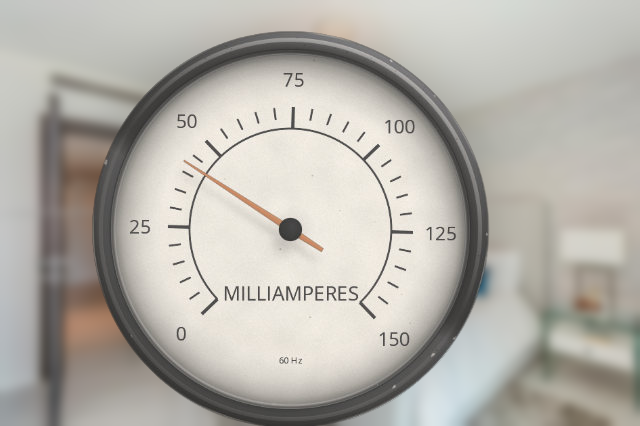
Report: 42.5,mA
